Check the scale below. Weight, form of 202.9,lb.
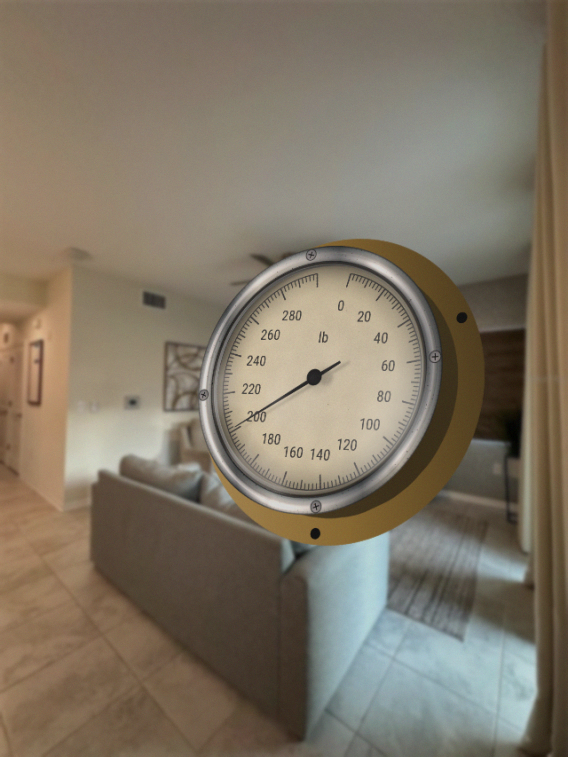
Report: 200,lb
